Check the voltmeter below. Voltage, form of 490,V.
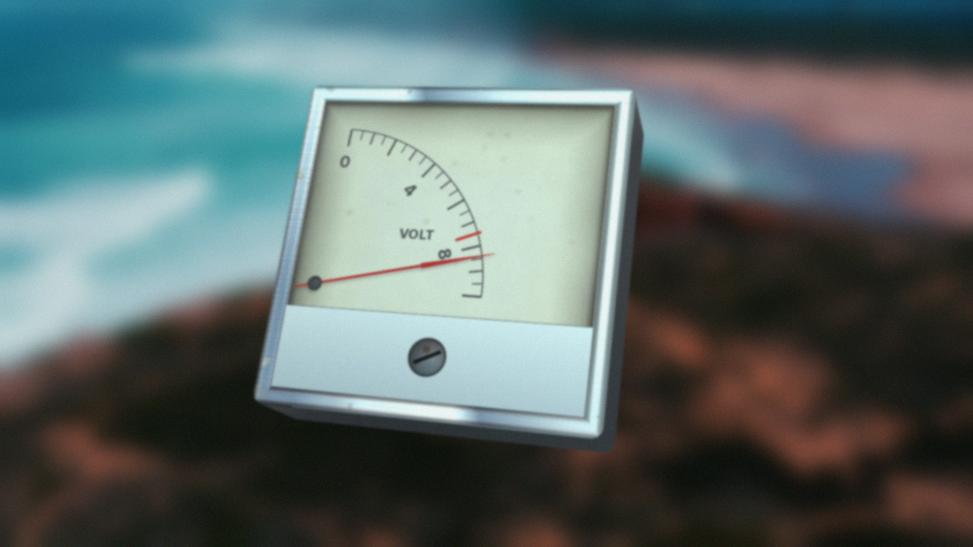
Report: 8.5,V
